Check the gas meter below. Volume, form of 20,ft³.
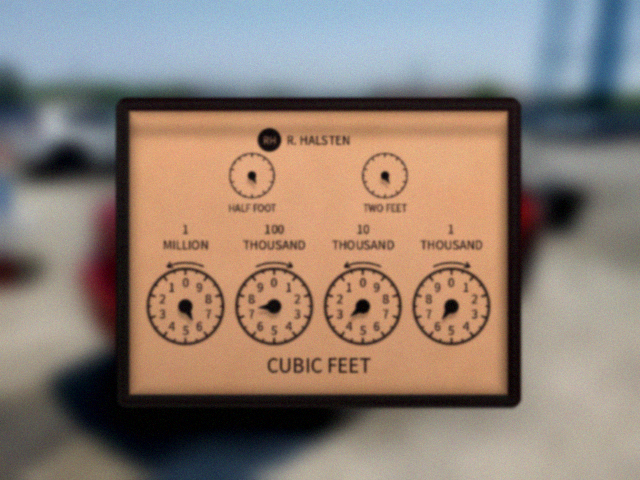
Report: 573600,ft³
